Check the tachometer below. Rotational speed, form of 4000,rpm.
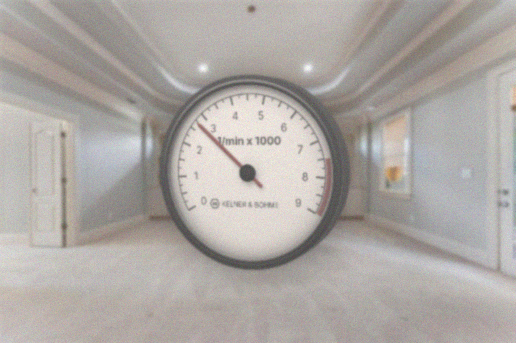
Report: 2750,rpm
